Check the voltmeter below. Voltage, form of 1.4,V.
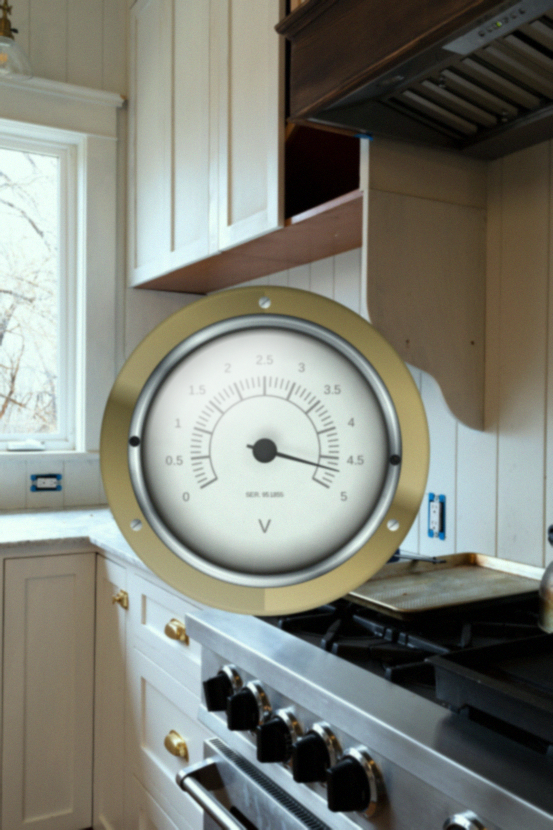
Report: 4.7,V
